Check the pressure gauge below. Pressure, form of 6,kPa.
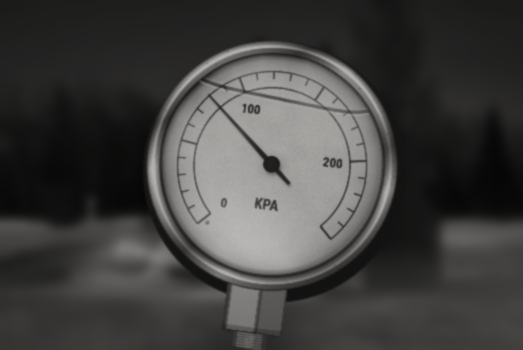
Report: 80,kPa
